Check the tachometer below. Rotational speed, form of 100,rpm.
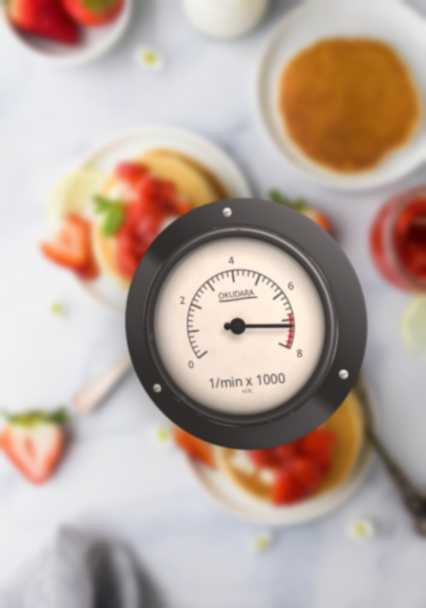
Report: 7200,rpm
